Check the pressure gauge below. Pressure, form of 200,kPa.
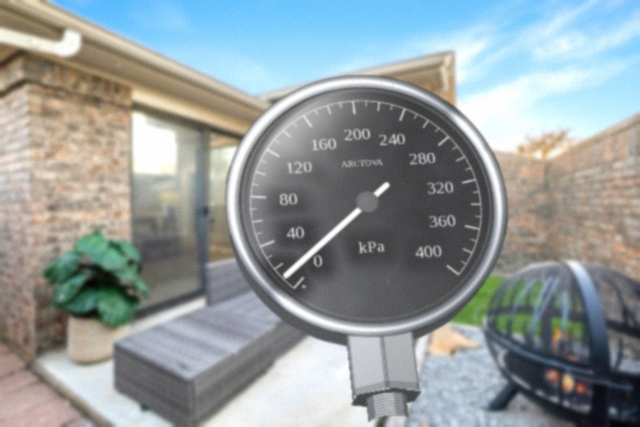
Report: 10,kPa
